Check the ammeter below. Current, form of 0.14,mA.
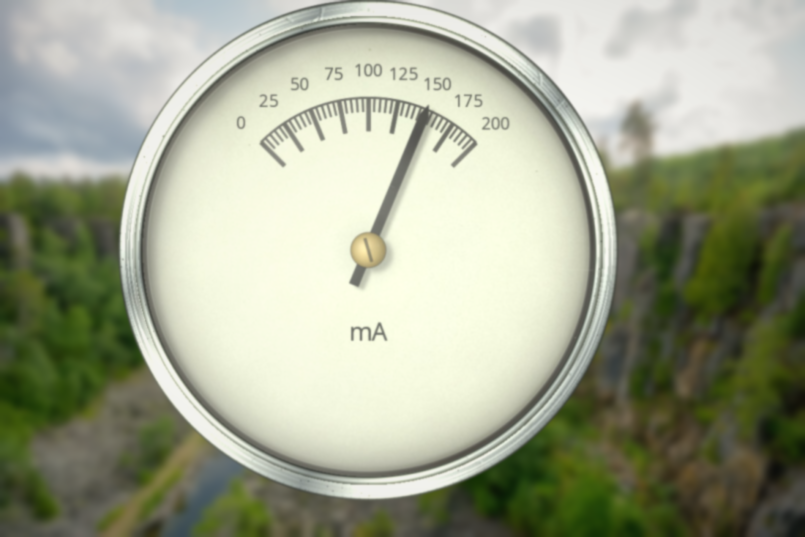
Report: 150,mA
